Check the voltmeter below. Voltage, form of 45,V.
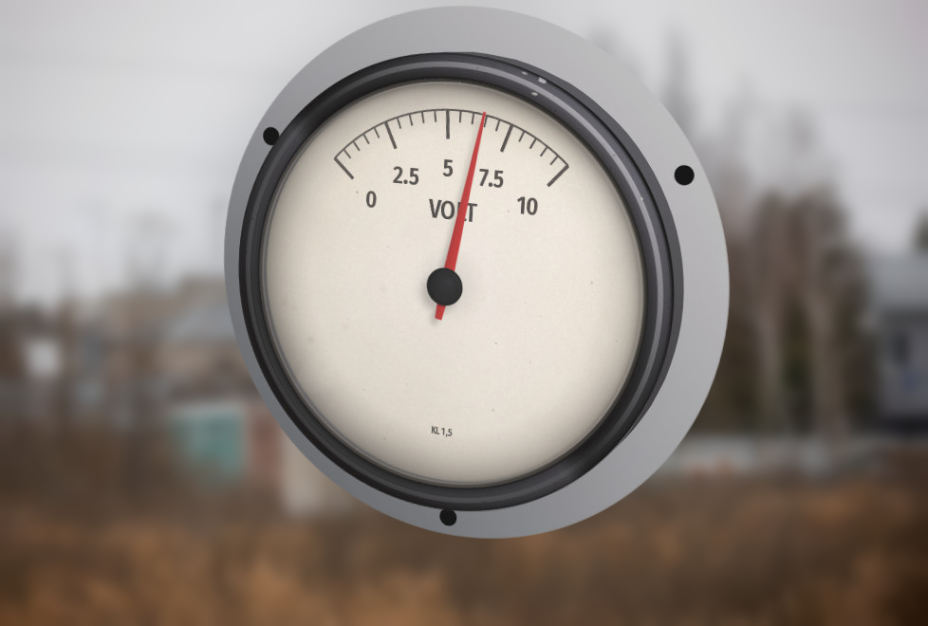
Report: 6.5,V
